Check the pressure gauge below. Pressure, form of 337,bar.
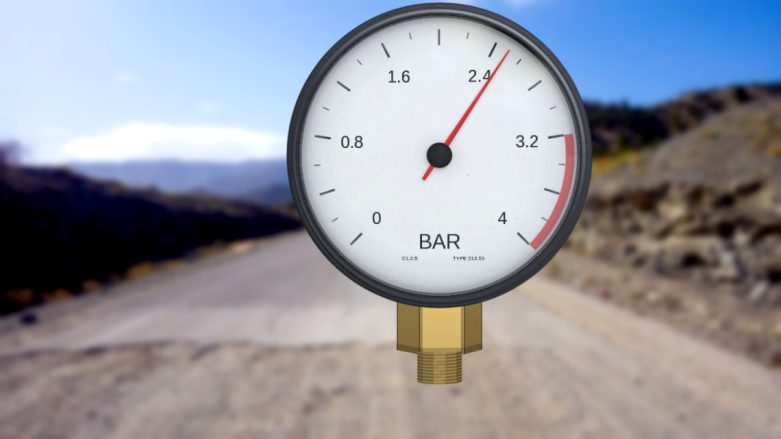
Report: 2.5,bar
